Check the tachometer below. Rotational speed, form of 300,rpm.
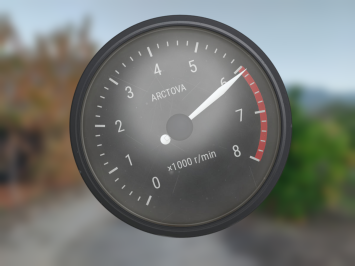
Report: 6100,rpm
